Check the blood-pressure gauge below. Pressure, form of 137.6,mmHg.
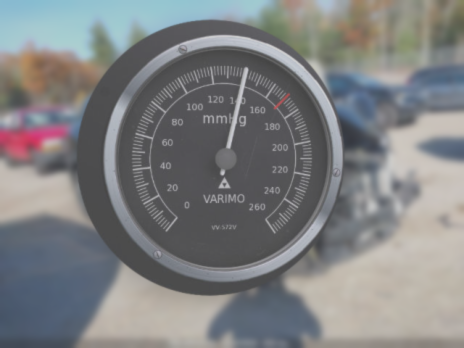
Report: 140,mmHg
